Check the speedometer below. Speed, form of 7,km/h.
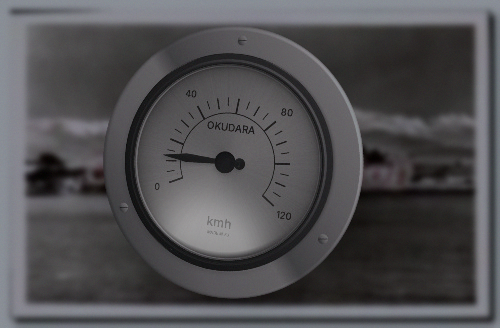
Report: 12.5,km/h
